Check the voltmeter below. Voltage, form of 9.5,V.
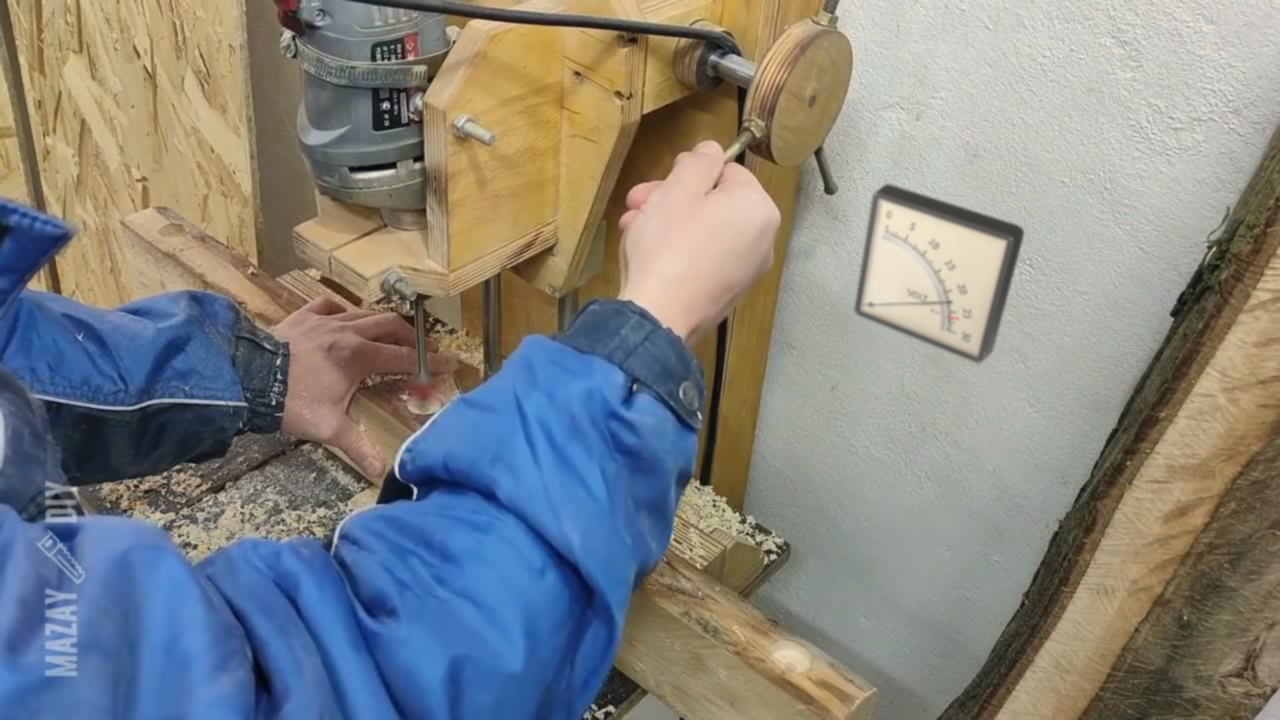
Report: 22.5,V
